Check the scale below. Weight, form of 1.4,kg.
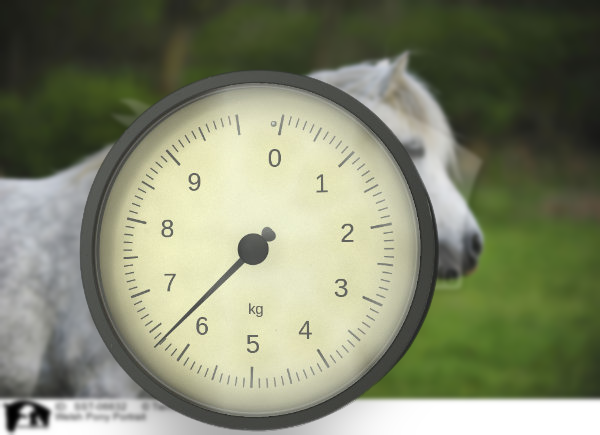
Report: 6.3,kg
